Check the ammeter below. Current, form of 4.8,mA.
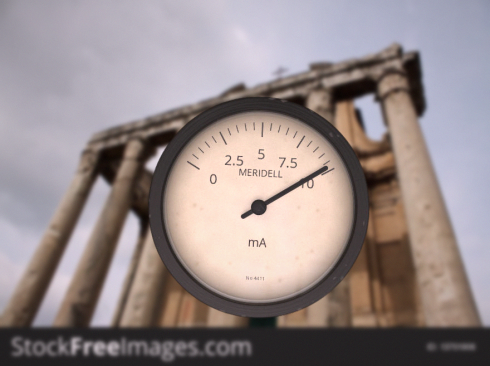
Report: 9.75,mA
